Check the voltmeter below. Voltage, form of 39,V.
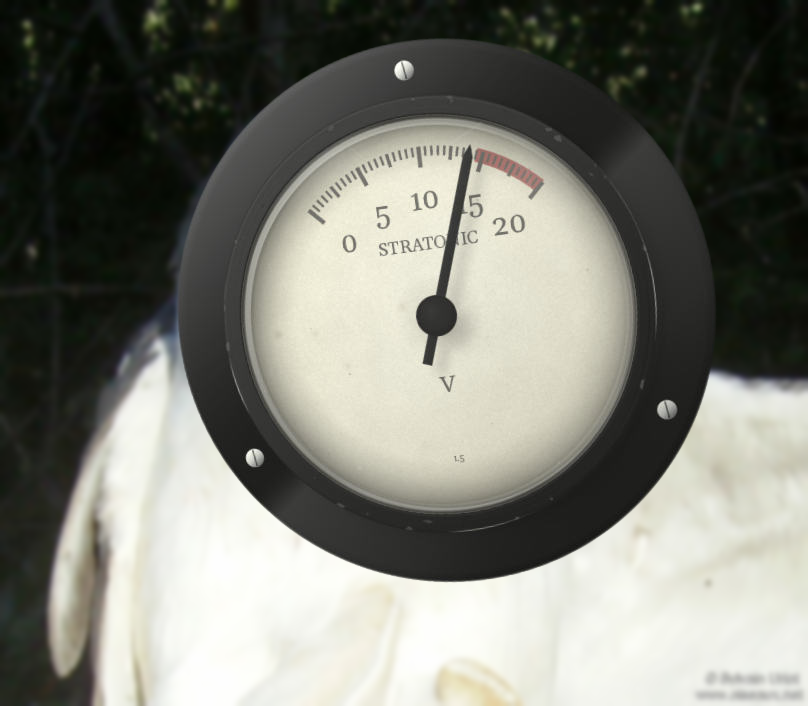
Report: 14,V
